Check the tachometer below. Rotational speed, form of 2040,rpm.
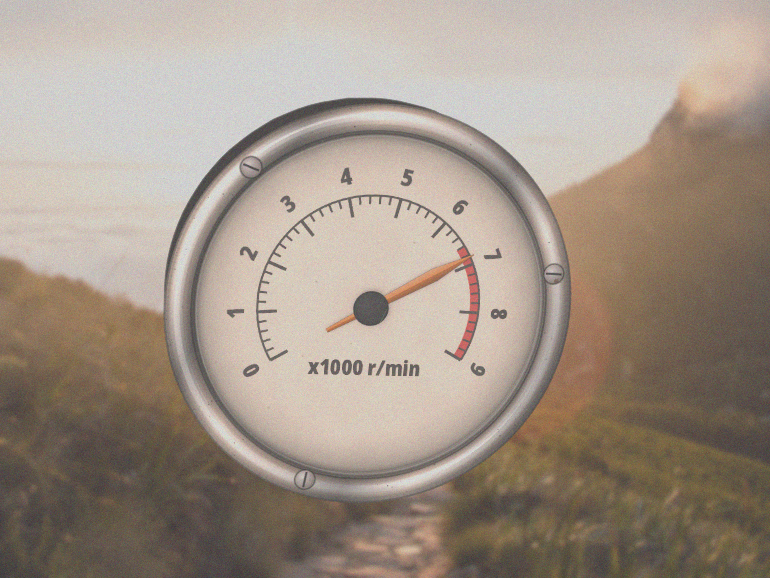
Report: 6800,rpm
